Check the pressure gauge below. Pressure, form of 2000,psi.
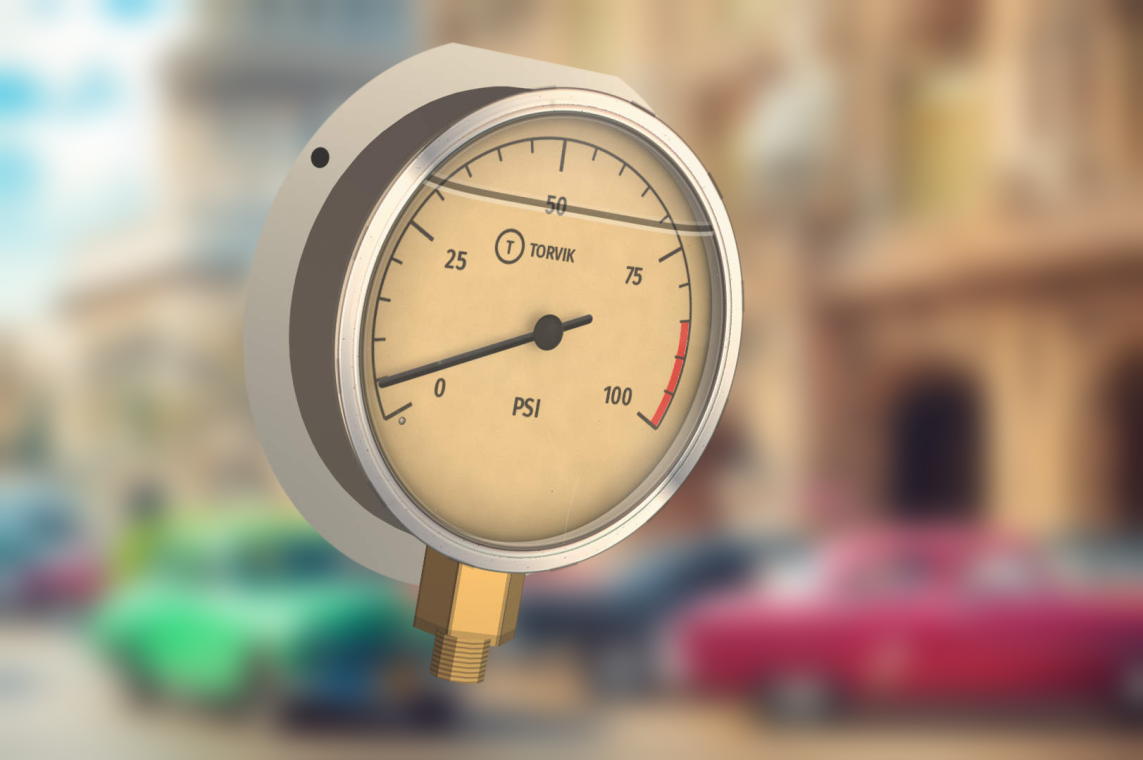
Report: 5,psi
